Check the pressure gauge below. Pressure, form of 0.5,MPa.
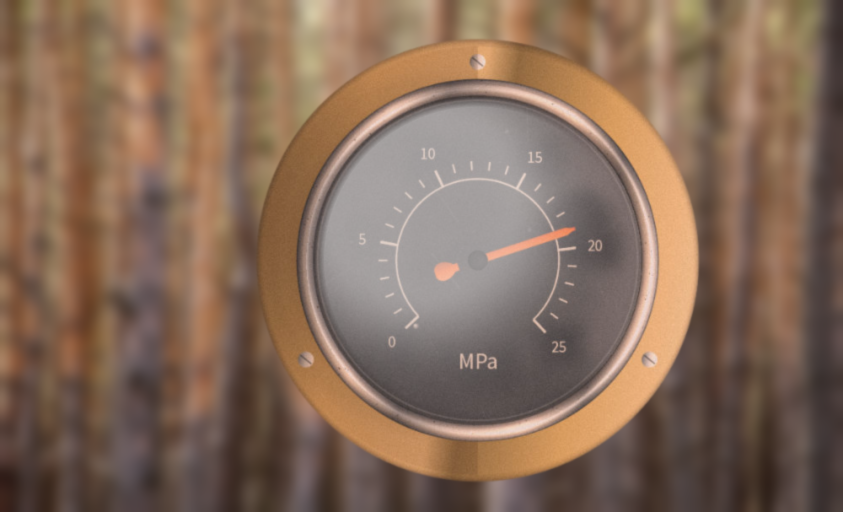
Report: 19,MPa
